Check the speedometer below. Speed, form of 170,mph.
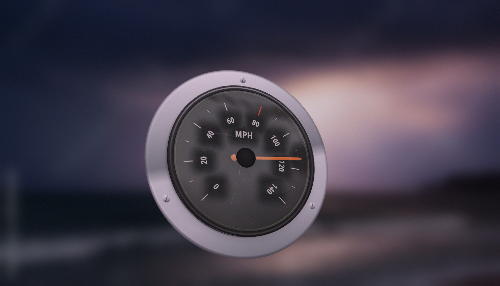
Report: 115,mph
